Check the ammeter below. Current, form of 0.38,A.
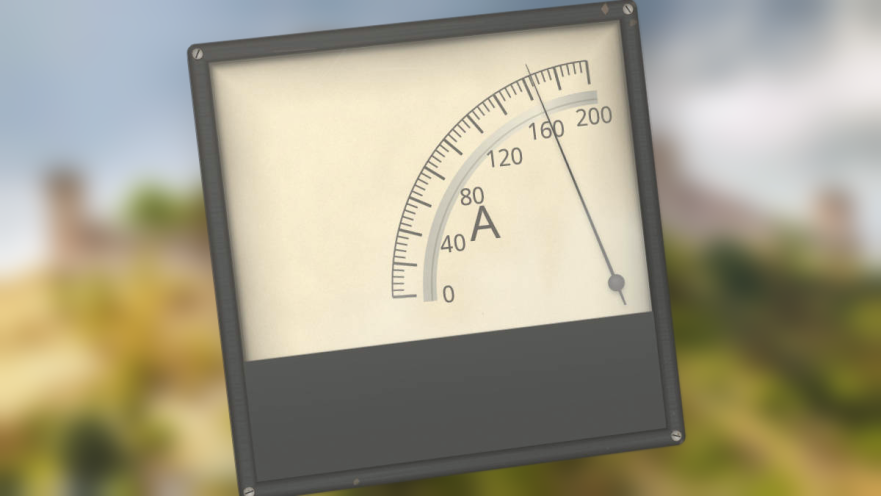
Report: 164,A
